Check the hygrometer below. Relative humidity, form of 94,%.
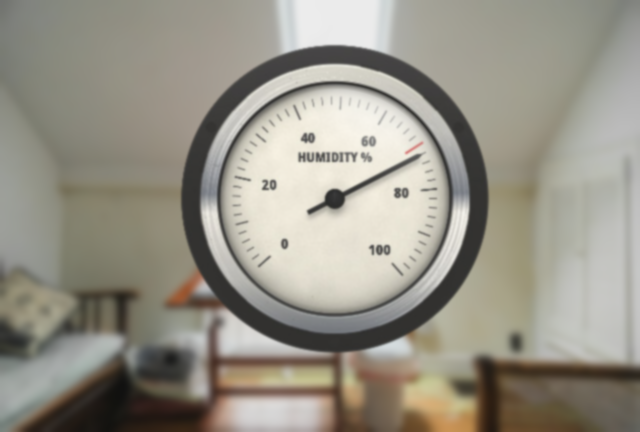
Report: 72,%
